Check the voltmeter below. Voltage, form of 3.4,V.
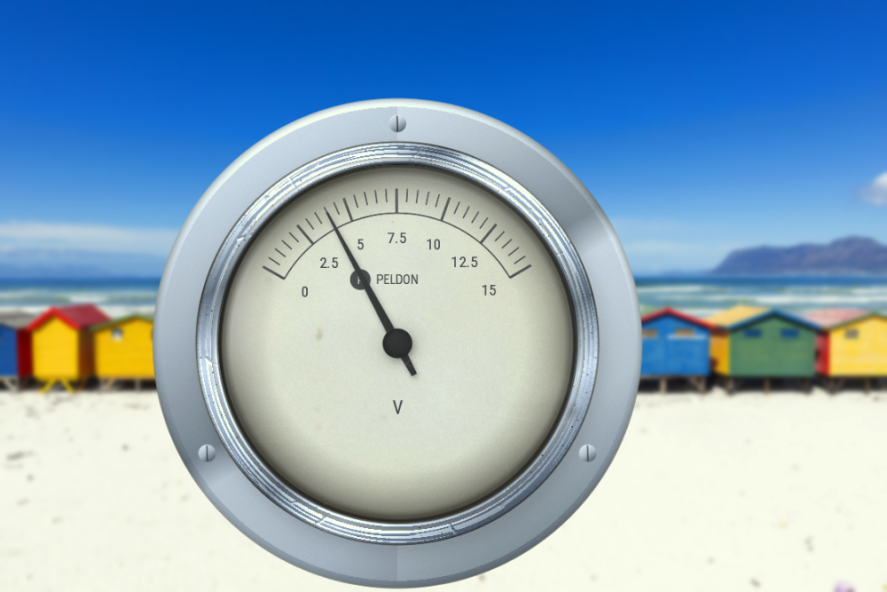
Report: 4,V
